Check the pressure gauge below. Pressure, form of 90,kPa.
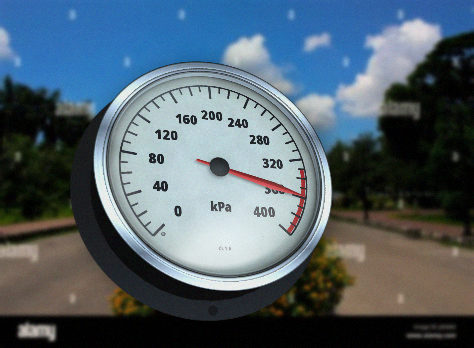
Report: 360,kPa
